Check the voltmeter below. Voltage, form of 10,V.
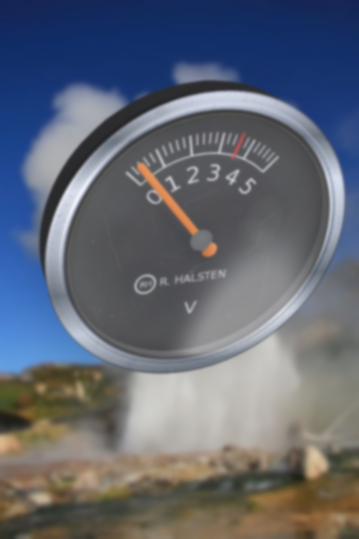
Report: 0.4,V
